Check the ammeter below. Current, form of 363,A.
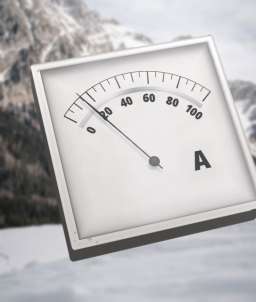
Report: 15,A
